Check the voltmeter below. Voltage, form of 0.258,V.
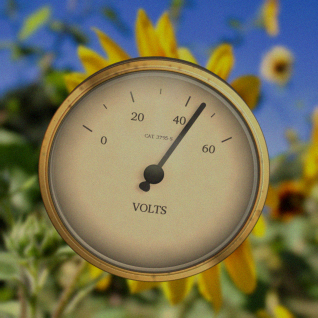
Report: 45,V
